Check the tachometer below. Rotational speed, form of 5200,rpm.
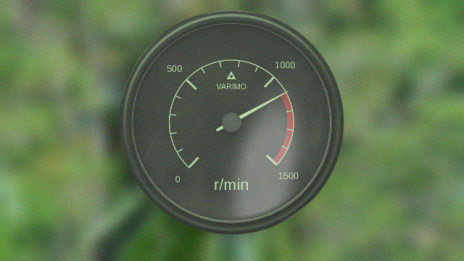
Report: 1100,rpm
